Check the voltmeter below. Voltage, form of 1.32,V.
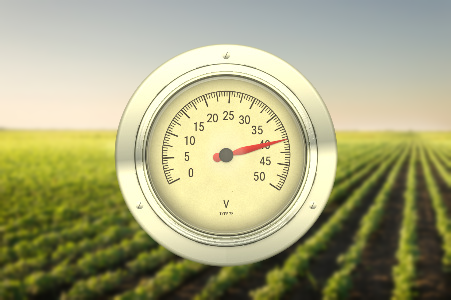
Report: 40,V
